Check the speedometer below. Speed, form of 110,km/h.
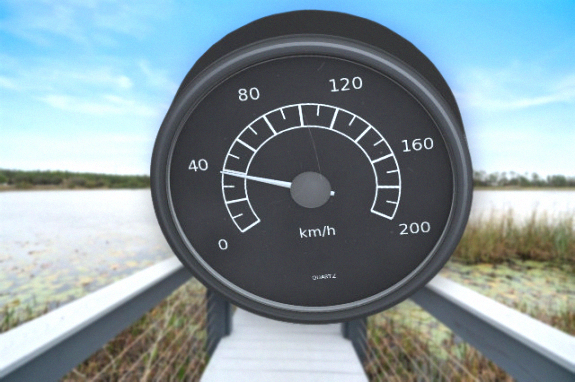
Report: 40,km/h
